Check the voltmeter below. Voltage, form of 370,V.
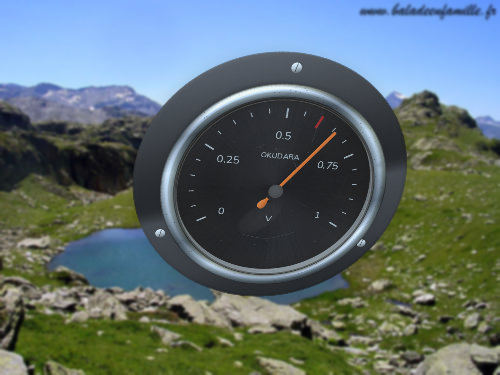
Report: 0.65,V
